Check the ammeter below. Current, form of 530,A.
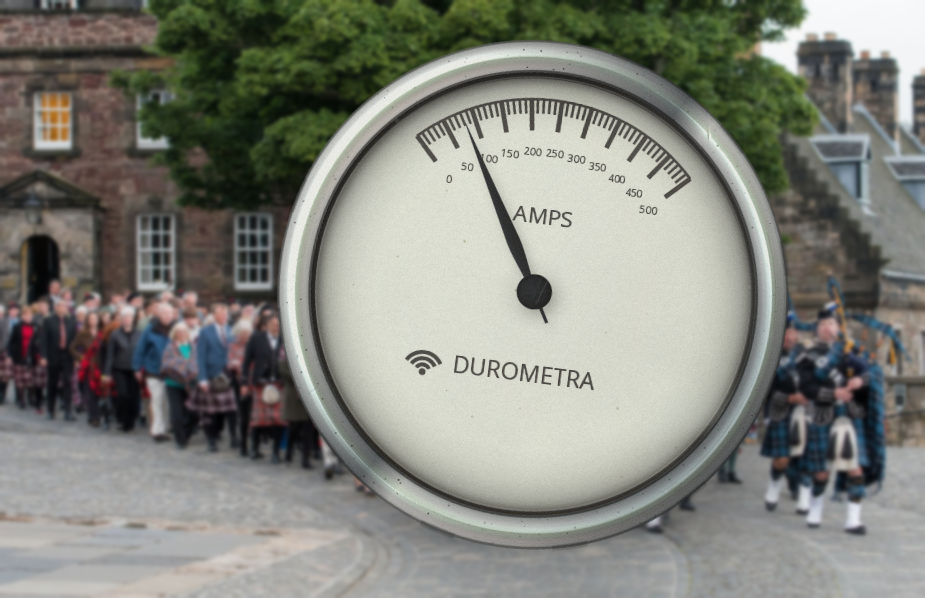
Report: 80,A
